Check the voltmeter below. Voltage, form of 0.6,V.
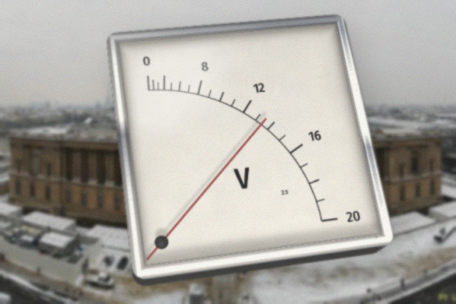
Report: 13.5,V
